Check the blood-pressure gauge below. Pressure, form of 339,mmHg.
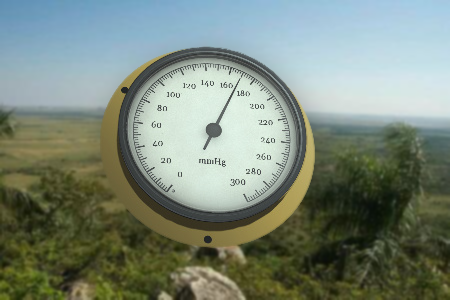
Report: 170,mmHg
